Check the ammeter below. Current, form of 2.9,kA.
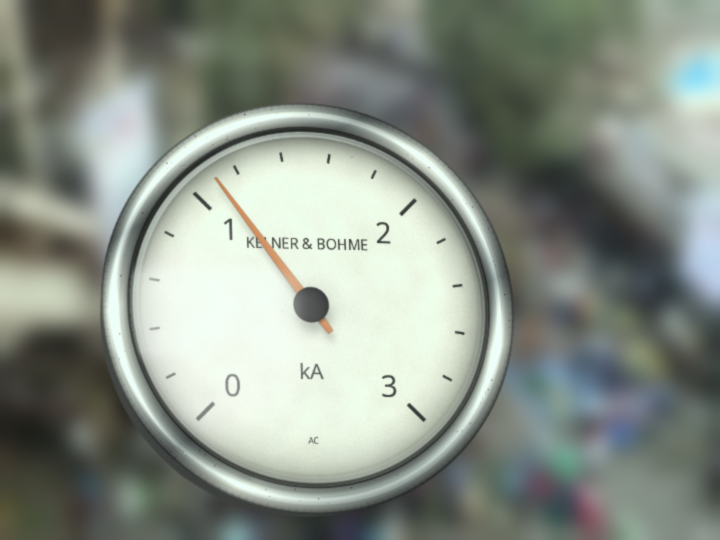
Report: 1.1,kA
